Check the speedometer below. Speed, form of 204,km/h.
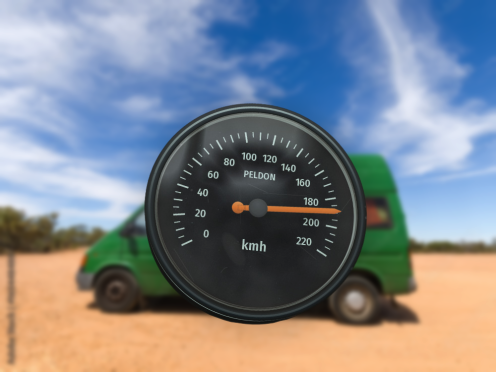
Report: 190,km/h
